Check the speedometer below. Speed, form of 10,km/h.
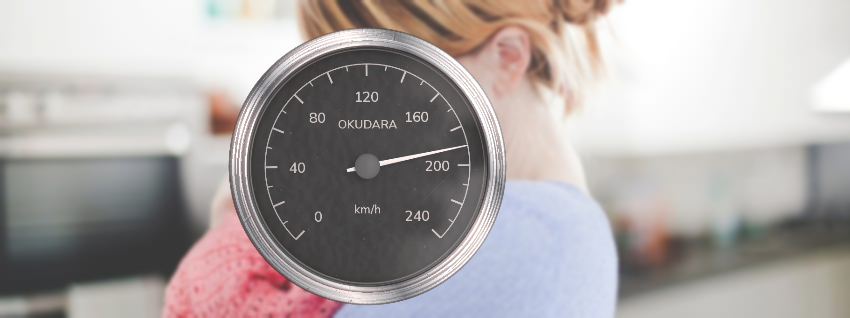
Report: 190,km/h
